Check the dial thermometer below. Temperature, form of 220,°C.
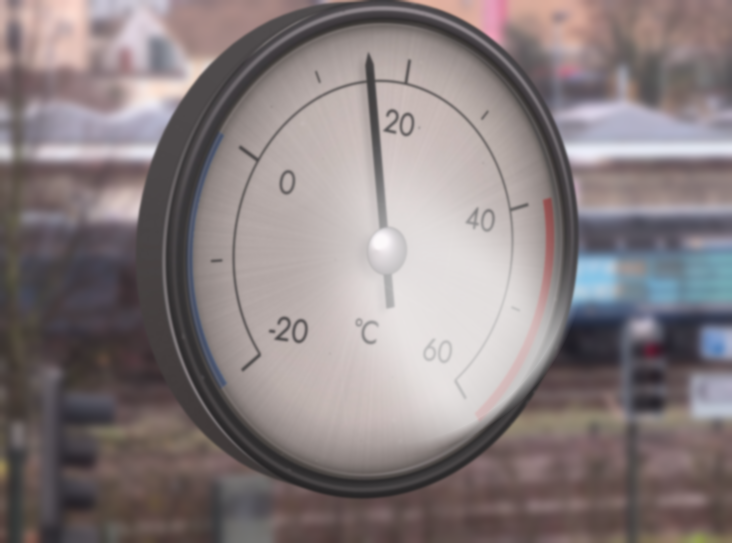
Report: 15,°C
